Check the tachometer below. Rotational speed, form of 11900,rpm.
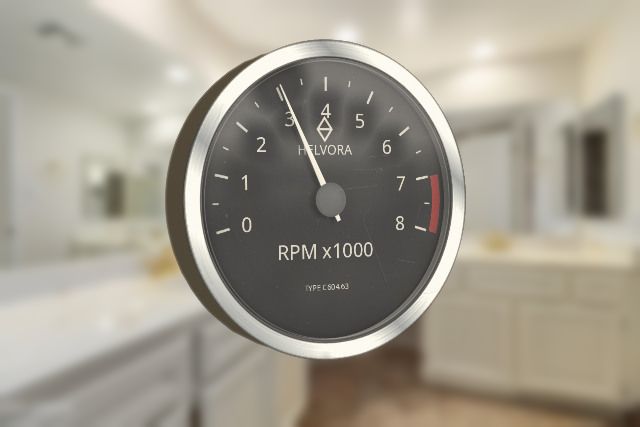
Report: 3000,rpm
